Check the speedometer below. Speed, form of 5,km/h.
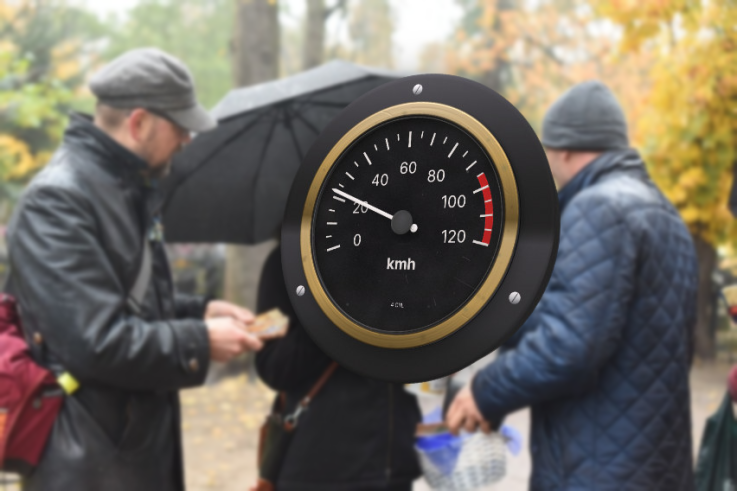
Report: 22.5,km/h
